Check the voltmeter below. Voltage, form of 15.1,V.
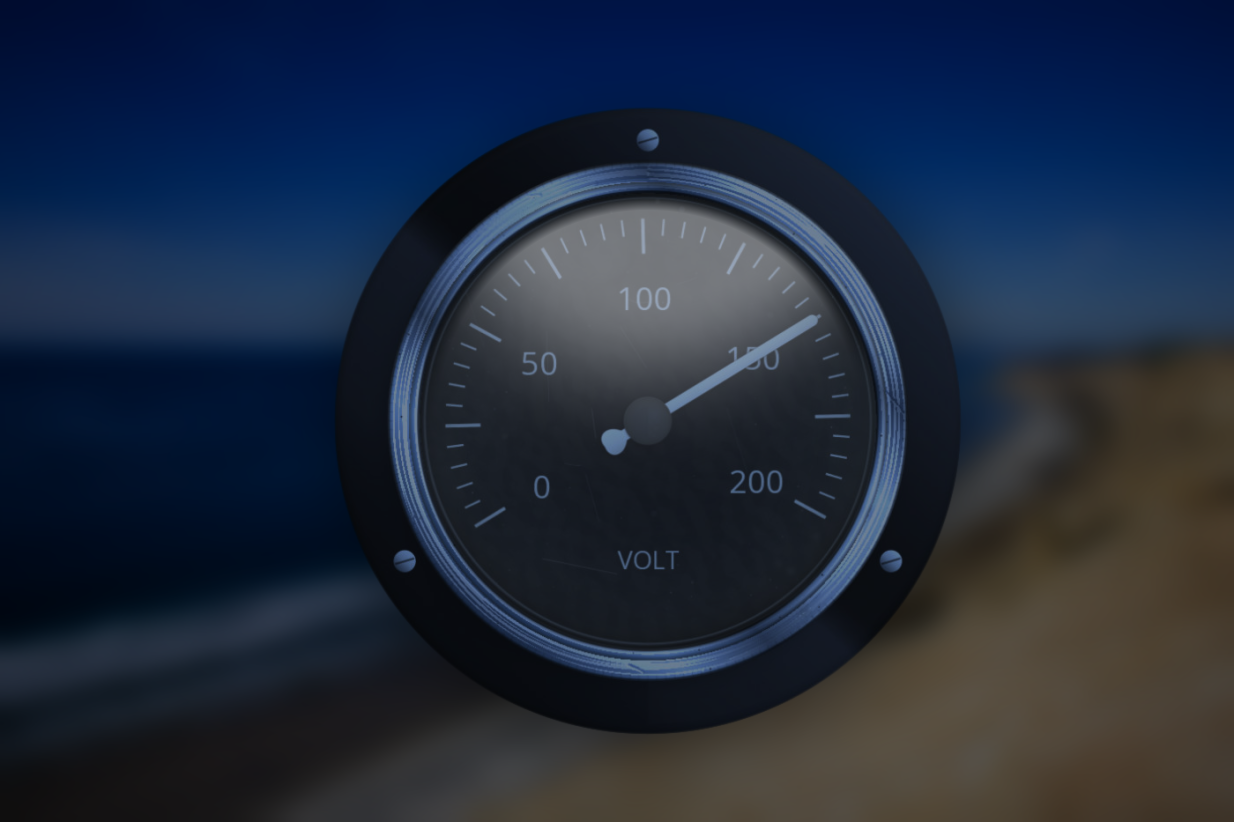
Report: 150,V
